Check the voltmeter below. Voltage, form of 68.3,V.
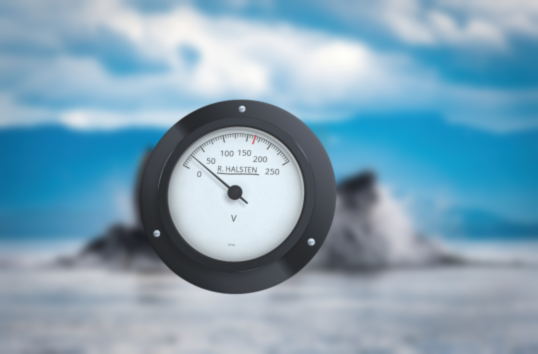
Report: 25,V
